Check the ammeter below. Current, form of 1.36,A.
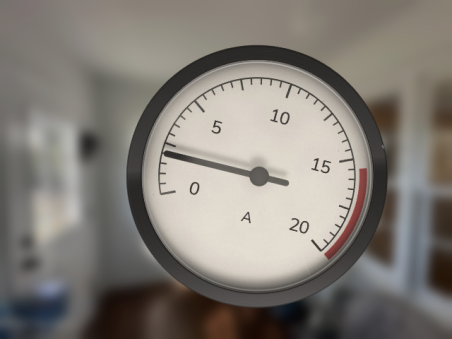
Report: 2,A
